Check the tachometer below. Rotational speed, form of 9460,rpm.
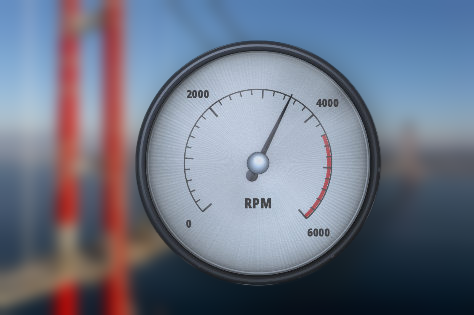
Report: 3500,rpm
